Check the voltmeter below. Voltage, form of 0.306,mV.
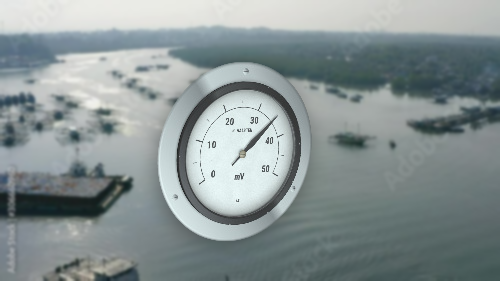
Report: 35,mV
